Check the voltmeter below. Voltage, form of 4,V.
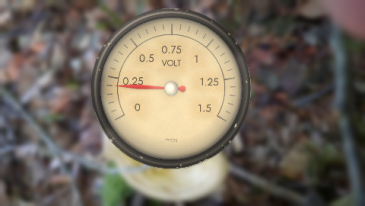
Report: 0.2,V
